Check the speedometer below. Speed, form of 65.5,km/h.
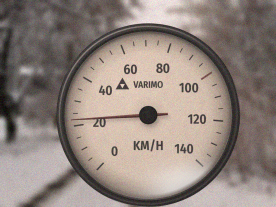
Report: 22.5,km/h
